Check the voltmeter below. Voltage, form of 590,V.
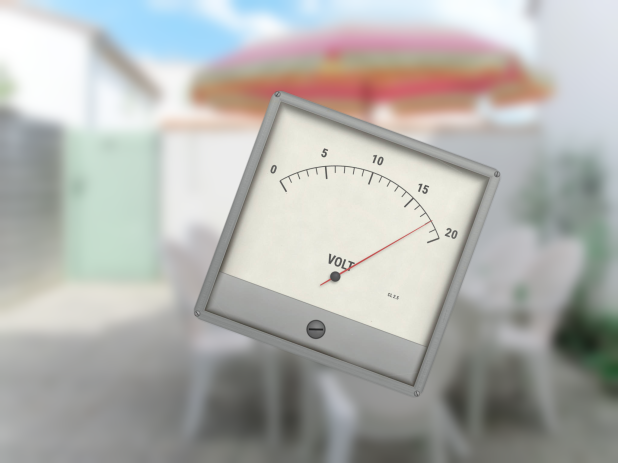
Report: 18,V
